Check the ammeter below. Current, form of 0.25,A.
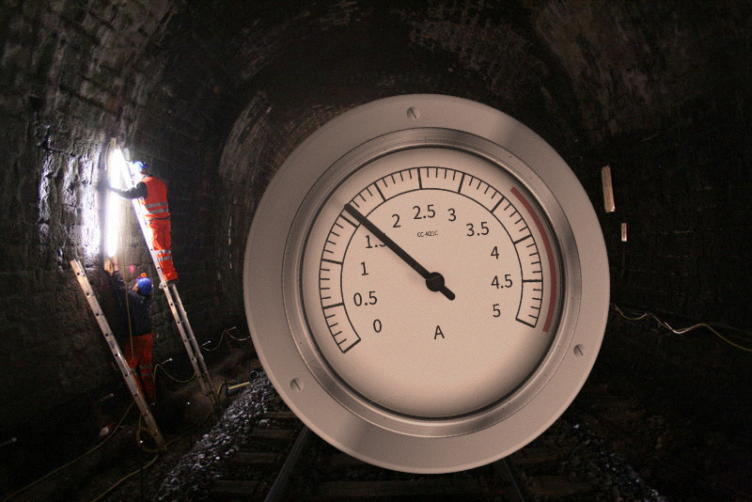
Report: 1.6,A
